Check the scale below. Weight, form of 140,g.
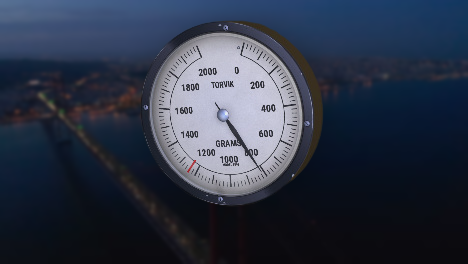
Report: 800,g
